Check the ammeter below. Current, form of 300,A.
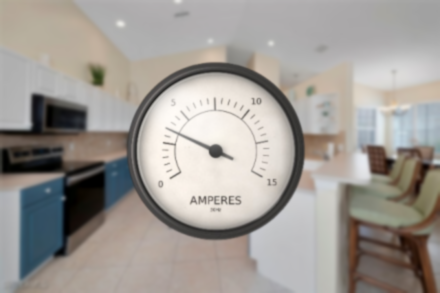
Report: 3.5,A
